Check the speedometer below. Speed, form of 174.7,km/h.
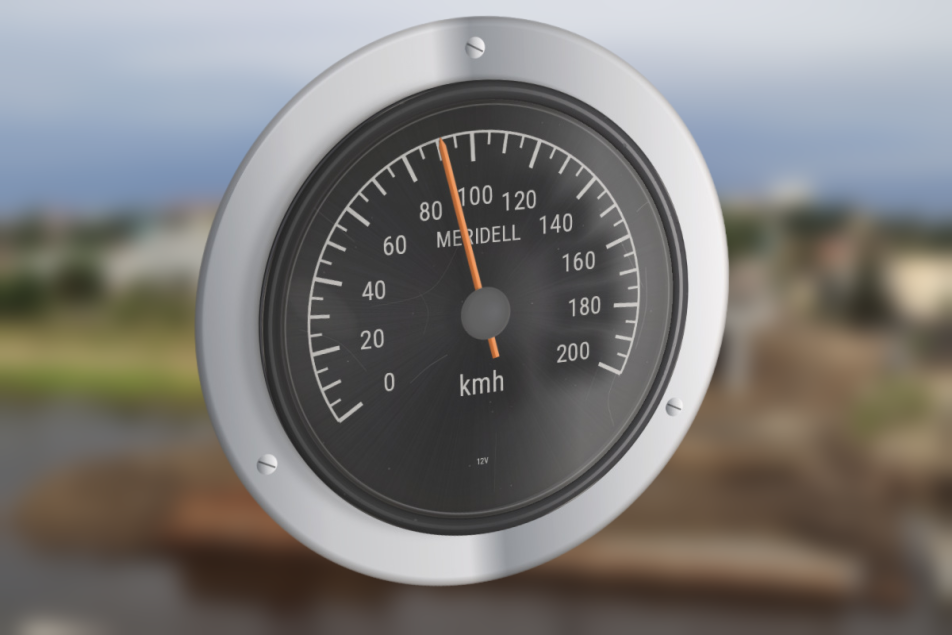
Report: 90,km/h
